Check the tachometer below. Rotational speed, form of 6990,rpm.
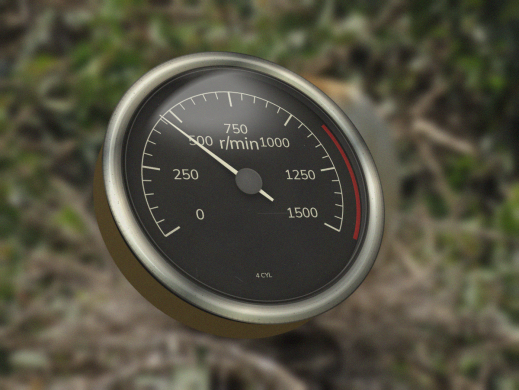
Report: 450,rpm
